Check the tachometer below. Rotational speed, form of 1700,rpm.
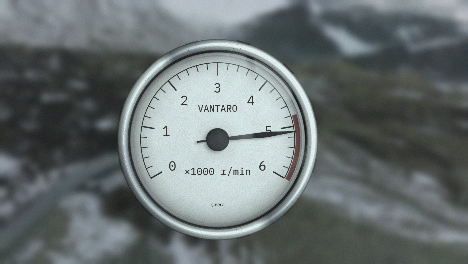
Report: 5100,rpm
